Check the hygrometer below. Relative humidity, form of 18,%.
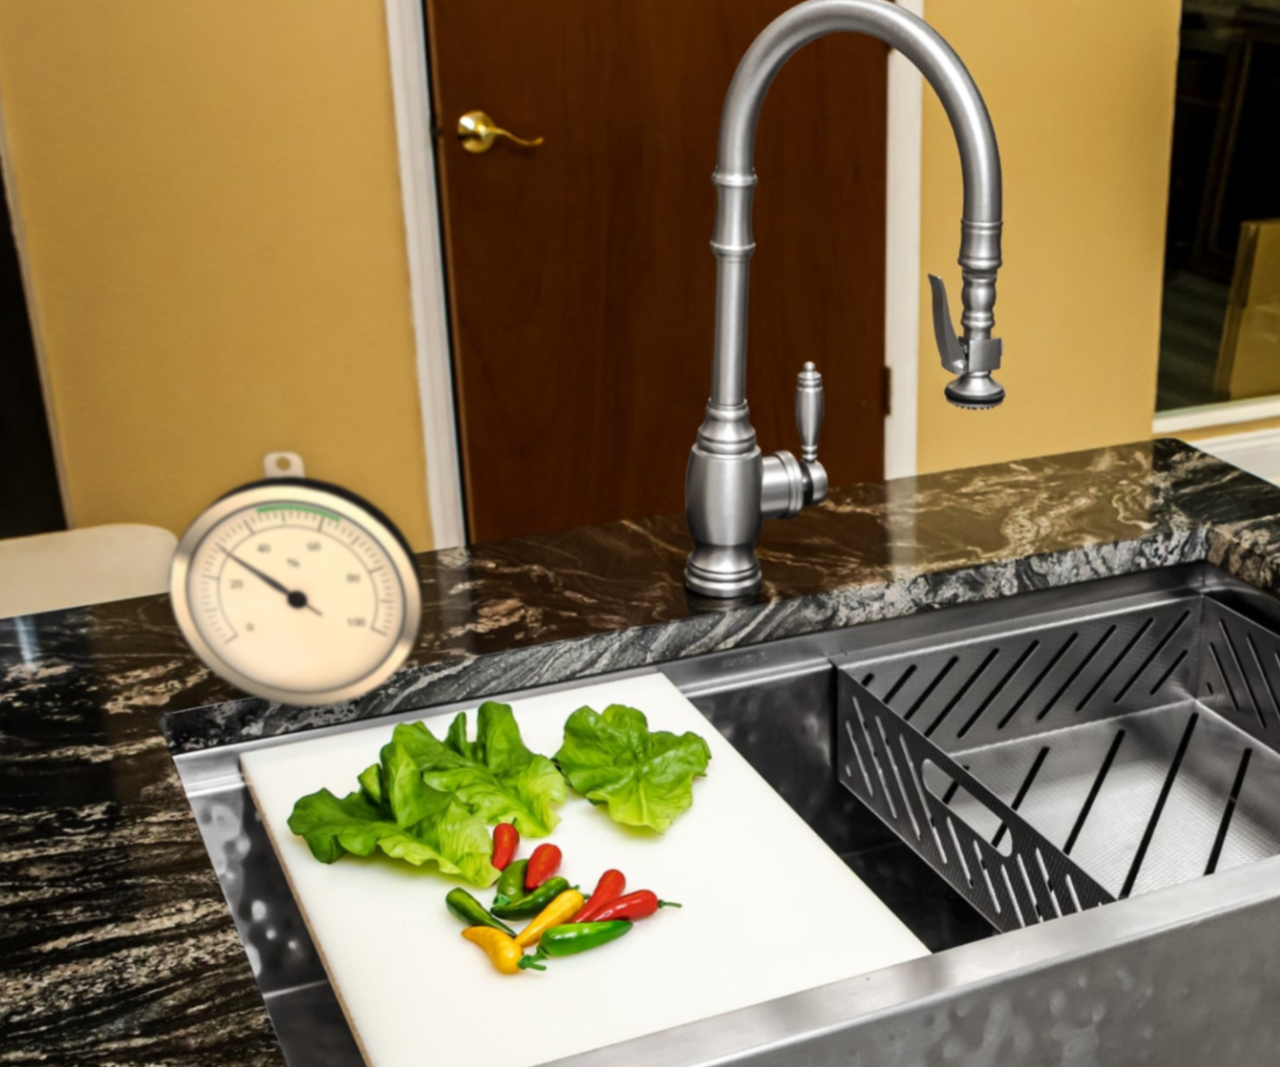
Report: 30,%
